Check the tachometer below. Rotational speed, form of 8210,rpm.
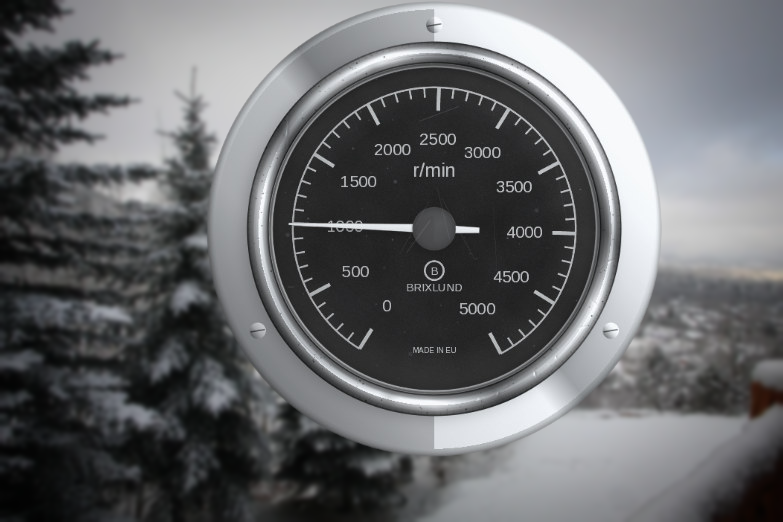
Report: 1000,rpm
